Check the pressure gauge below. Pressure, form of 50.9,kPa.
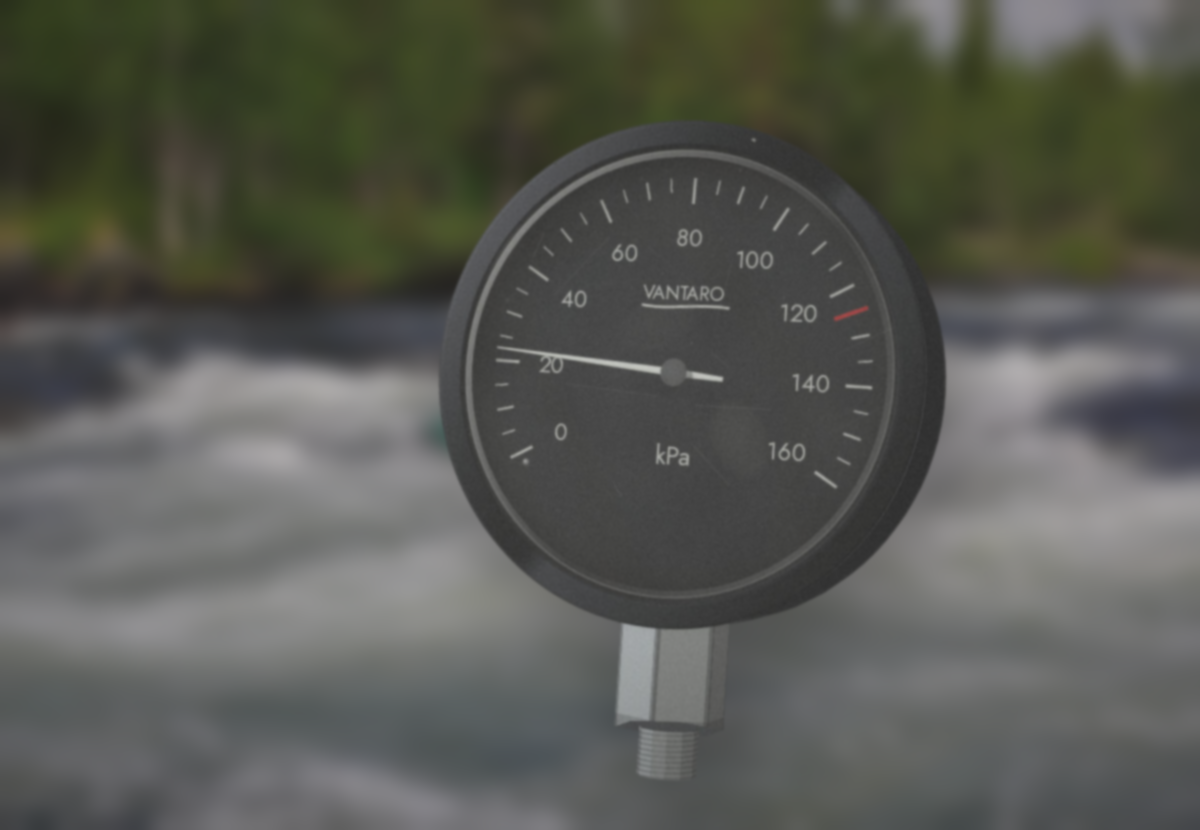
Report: 22.5,kPa
